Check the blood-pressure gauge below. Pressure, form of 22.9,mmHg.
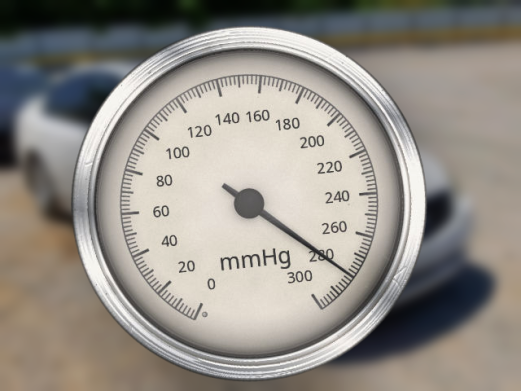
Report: 280,mmHg
